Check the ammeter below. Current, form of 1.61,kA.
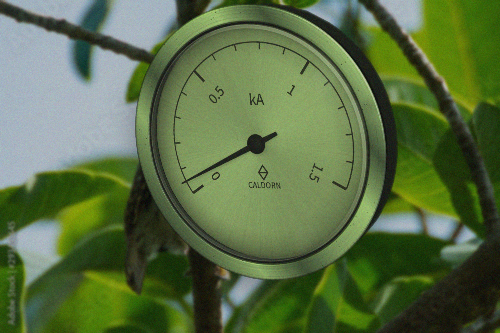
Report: 0.05,kA
